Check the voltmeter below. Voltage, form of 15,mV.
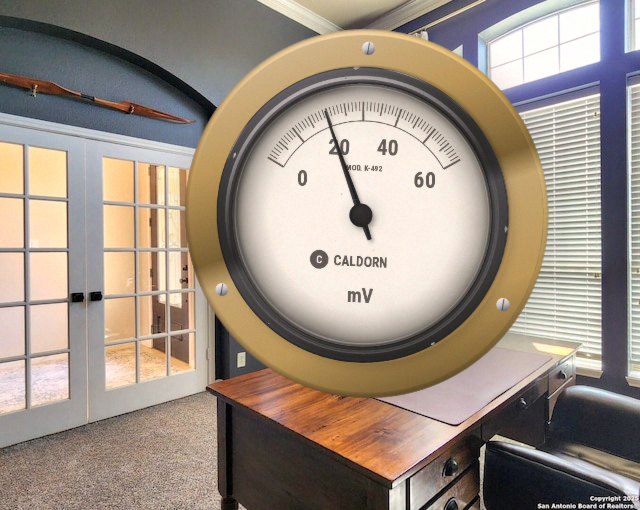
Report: 20,mV
